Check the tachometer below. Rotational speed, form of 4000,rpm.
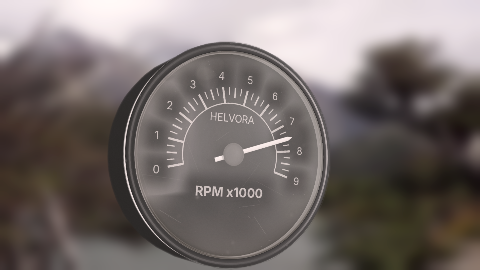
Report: 7500,rpm
